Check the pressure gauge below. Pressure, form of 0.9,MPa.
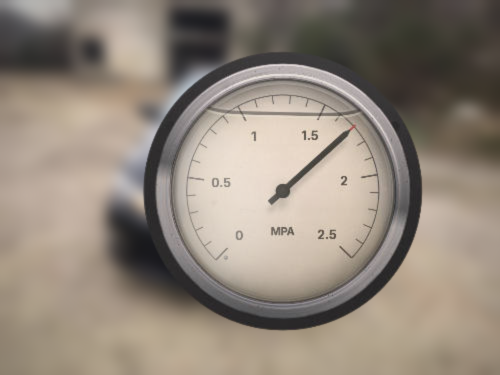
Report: 1.7,MPa
